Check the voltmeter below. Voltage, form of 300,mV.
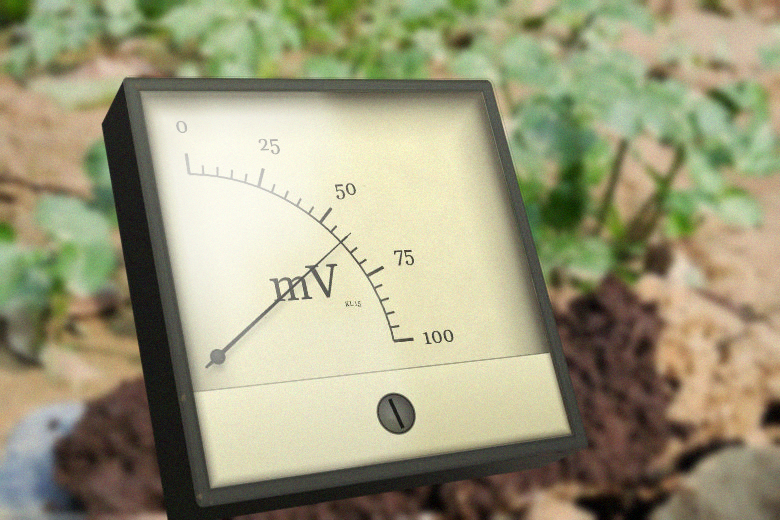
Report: 60,mV
